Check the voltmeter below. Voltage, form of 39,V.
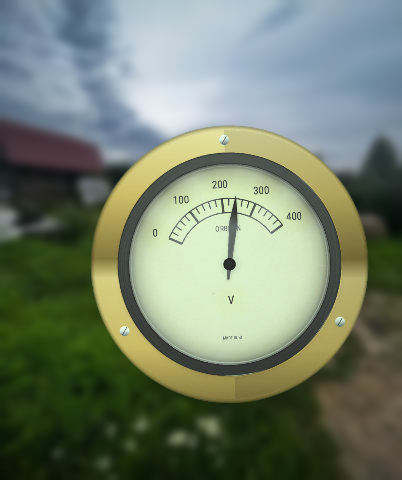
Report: 240,V
